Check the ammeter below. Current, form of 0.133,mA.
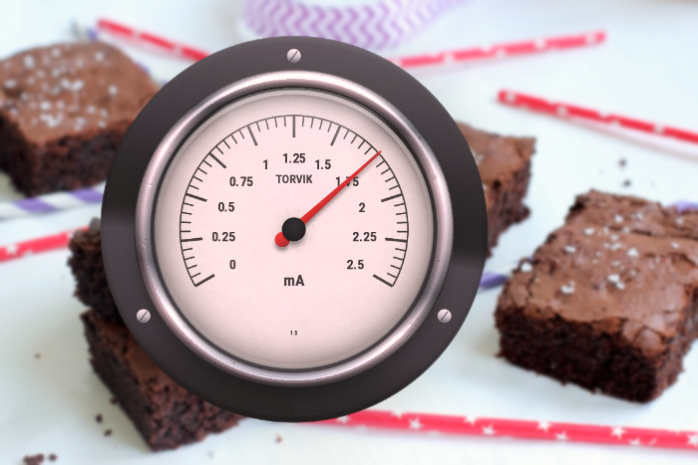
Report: 1.75,mA
